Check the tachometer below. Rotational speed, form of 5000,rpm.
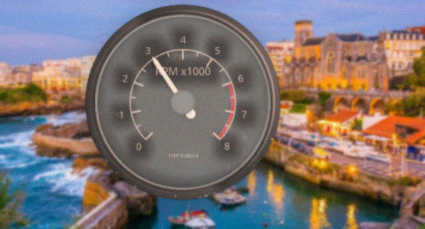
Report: 3000,rpm
